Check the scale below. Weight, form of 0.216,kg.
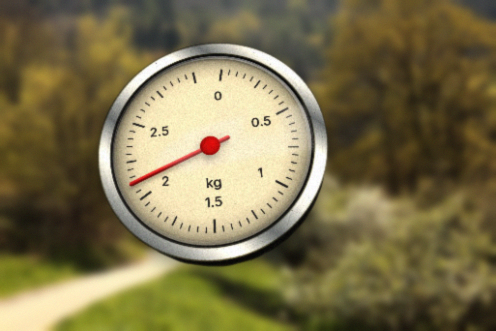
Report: 2.1,kg
